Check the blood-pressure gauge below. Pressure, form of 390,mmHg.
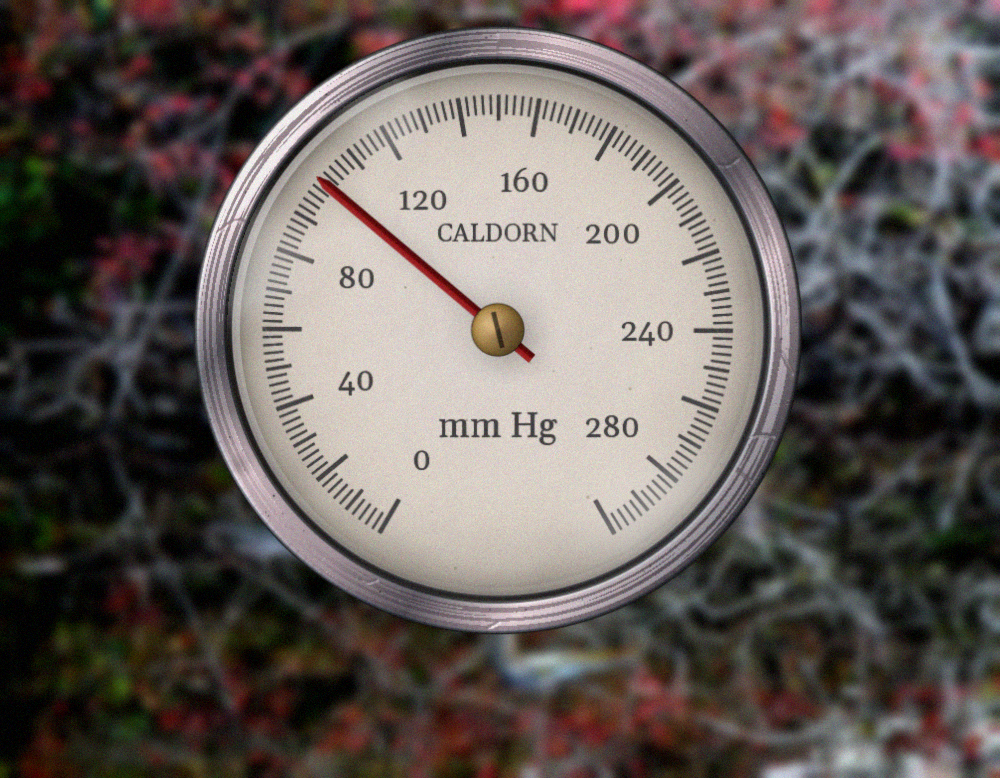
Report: 100,mmHg
